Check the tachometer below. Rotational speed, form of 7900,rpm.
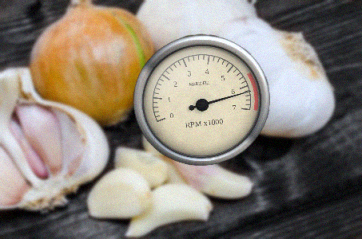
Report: 6200,rpm
